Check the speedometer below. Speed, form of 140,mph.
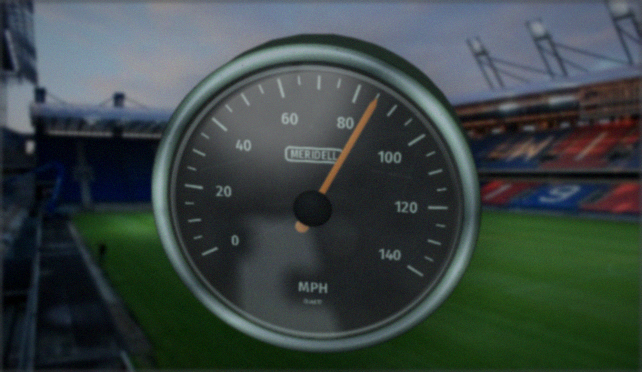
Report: 85,mph
